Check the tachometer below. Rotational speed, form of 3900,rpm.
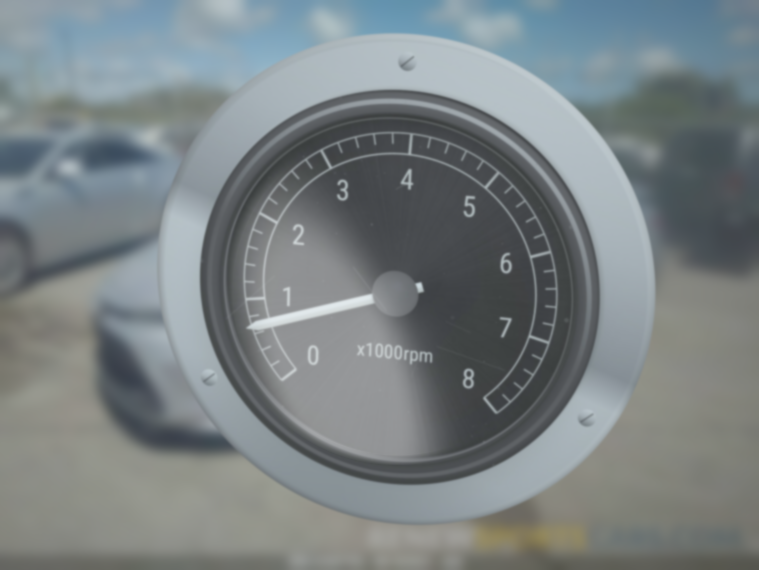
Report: 700,rpm
